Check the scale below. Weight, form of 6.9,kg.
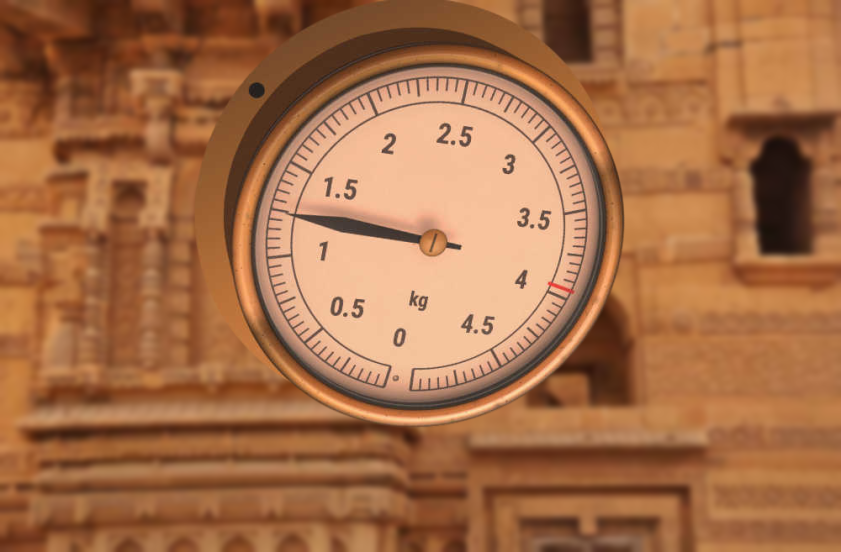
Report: 1.25,kg
